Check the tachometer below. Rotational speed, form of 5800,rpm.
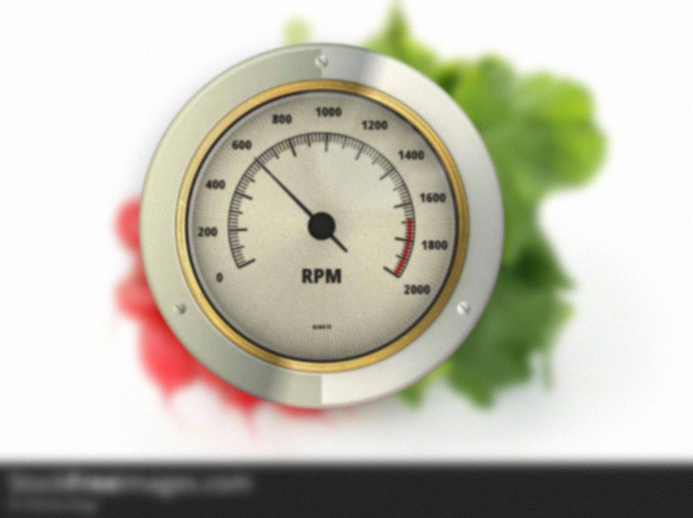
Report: 600,rpm
